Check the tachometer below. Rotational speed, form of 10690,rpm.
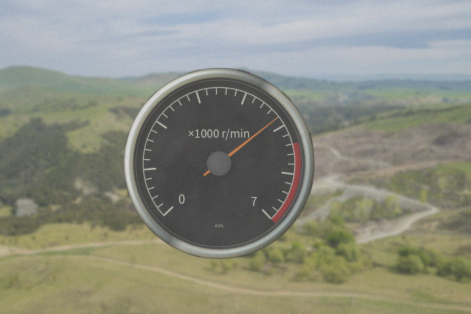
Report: 4800,rpm
